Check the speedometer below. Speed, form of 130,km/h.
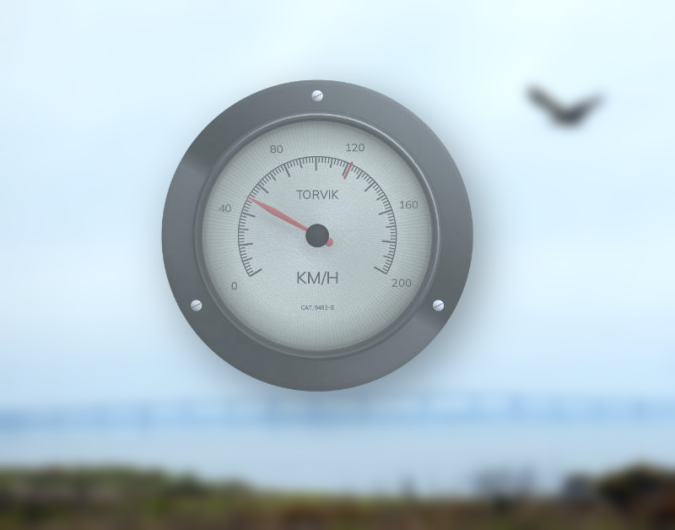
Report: 50,km/h
